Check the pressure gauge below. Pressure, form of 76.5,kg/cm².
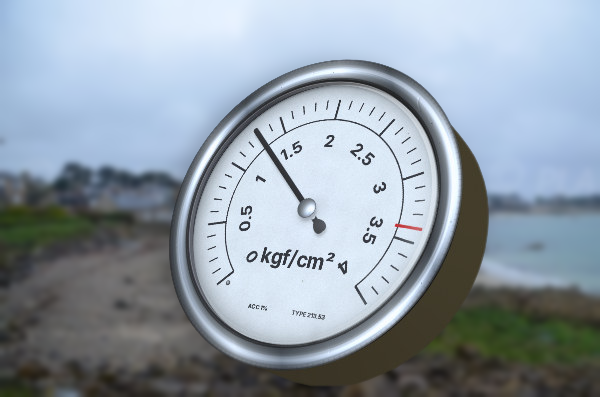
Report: 1.3,kg/cm²
